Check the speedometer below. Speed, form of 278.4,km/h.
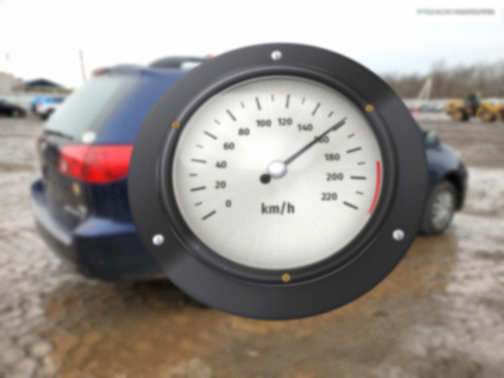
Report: 160,km/h
